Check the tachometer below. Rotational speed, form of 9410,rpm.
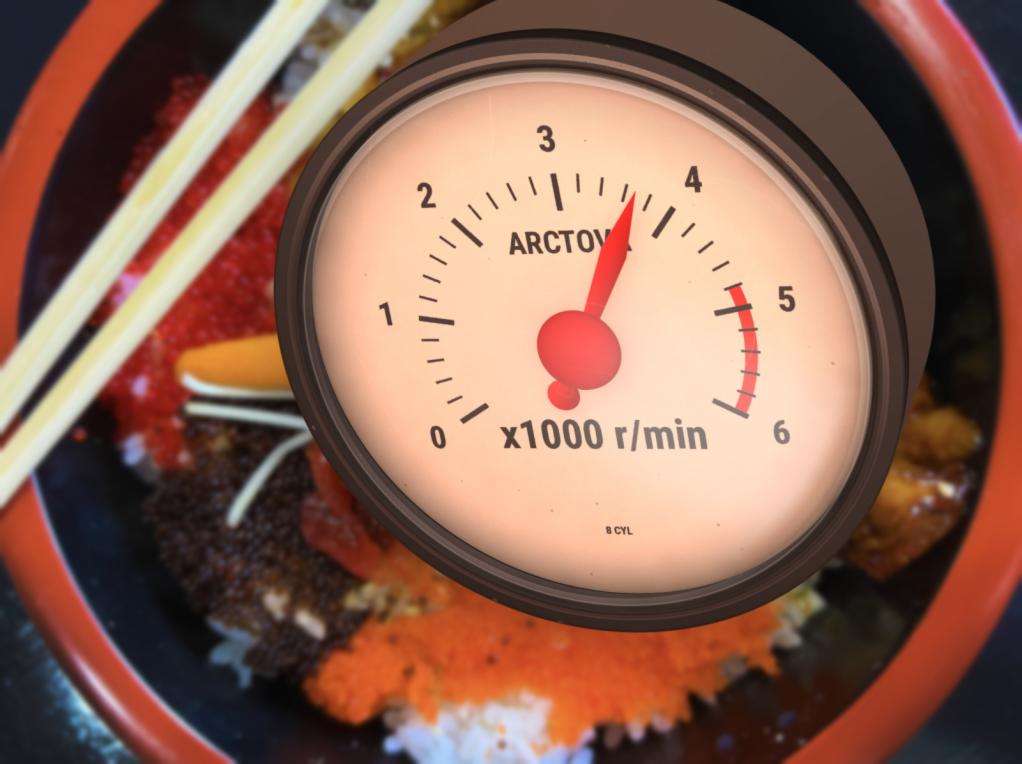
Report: 3700,rpm
